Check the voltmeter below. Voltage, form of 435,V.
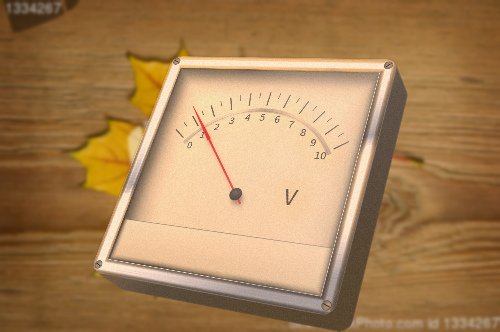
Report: 1.25,V
